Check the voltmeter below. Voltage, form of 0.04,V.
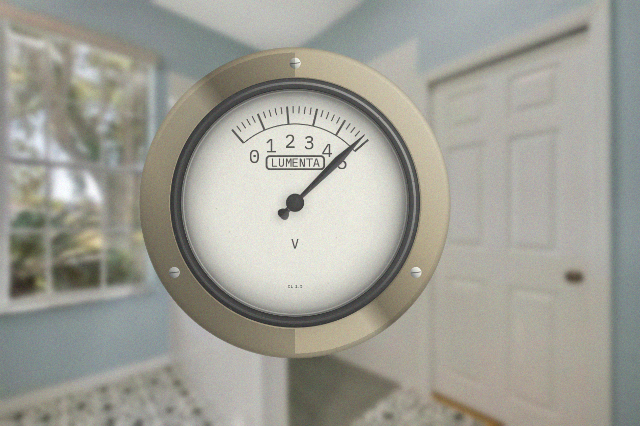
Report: 4.8,V
